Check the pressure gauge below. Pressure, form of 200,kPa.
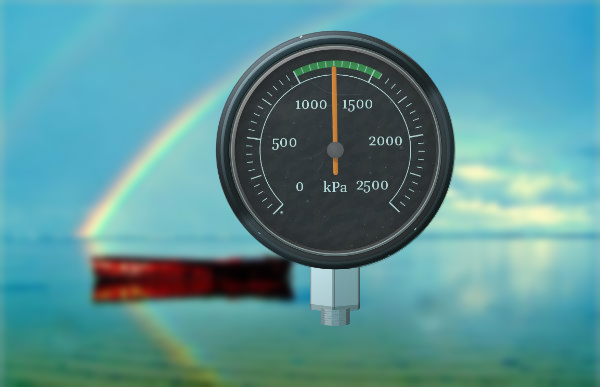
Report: 1250,kPa
